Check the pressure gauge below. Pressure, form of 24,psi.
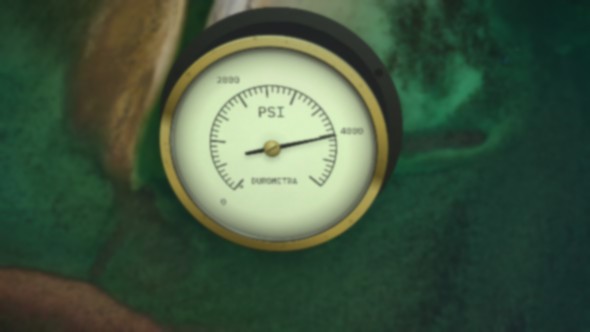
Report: 4000,psi
